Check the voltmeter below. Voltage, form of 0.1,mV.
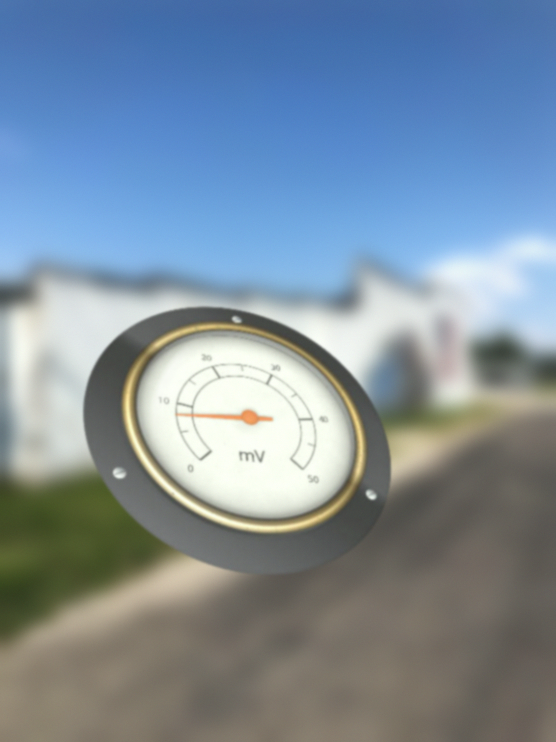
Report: 7.5,mV
